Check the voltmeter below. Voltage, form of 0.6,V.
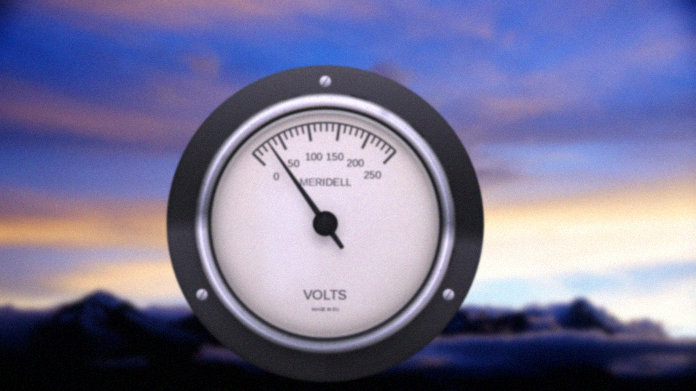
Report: 30,V
